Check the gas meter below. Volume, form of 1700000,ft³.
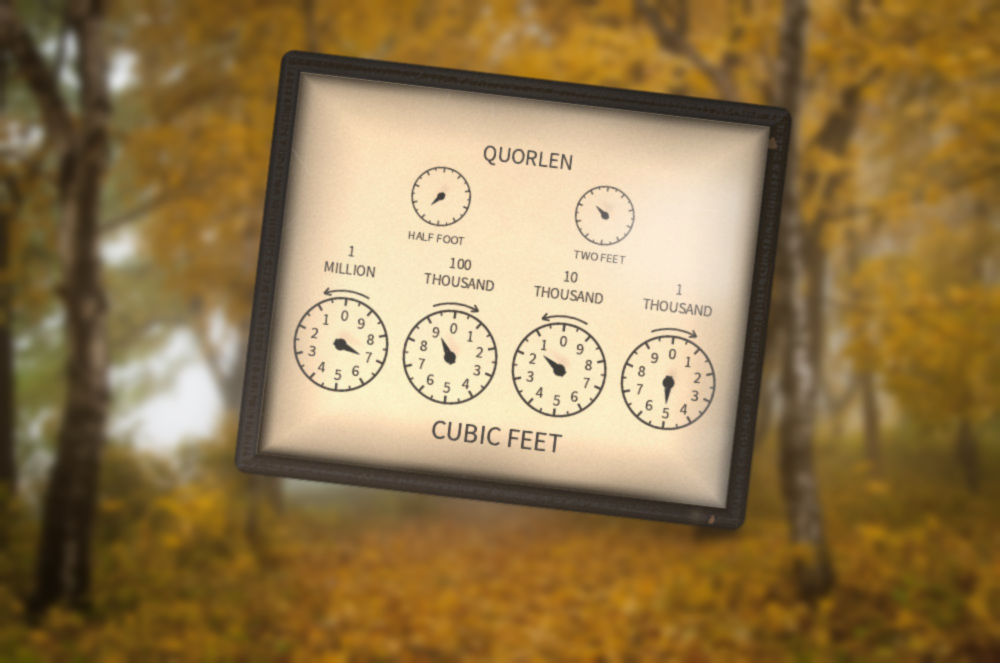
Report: 691500,ft³
